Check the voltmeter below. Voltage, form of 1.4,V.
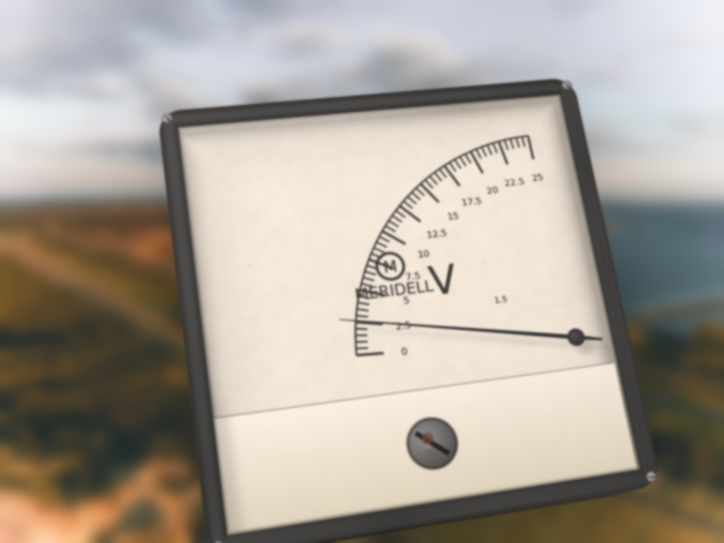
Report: 2.5,V
